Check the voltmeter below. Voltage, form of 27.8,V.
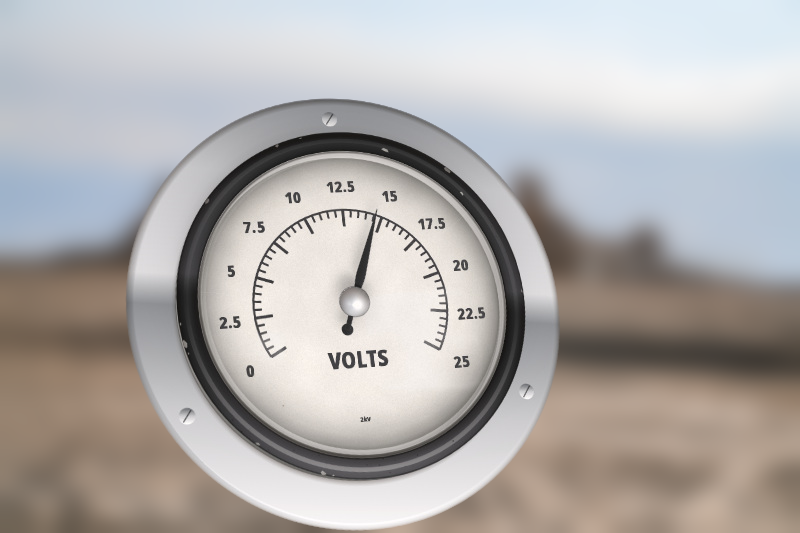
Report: 14.5,V
